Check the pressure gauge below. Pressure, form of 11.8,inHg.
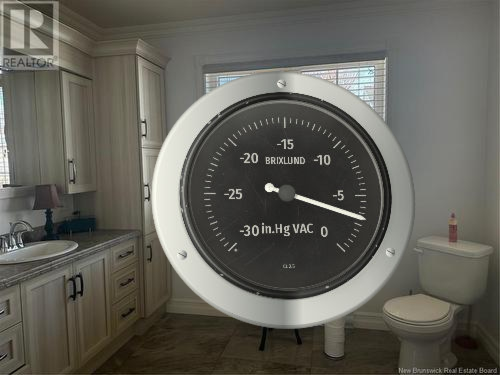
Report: -3,inHg
